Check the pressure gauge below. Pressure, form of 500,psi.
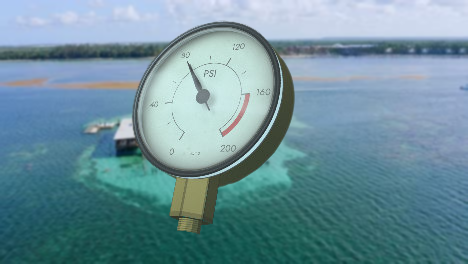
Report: 80,psi
